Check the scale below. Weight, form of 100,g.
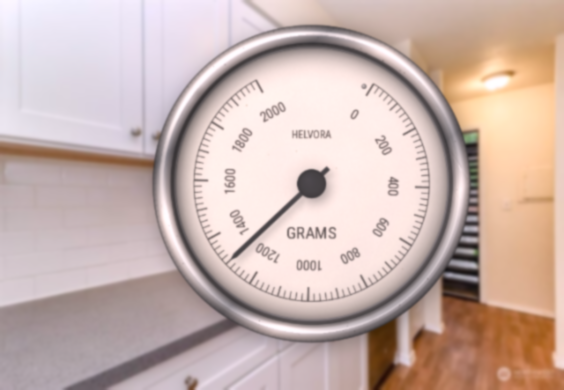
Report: 1300,g
